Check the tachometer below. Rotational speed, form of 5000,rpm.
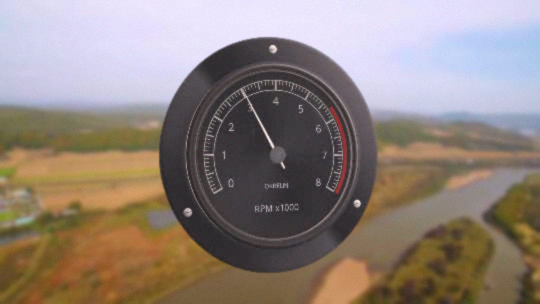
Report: 3000,rpm
